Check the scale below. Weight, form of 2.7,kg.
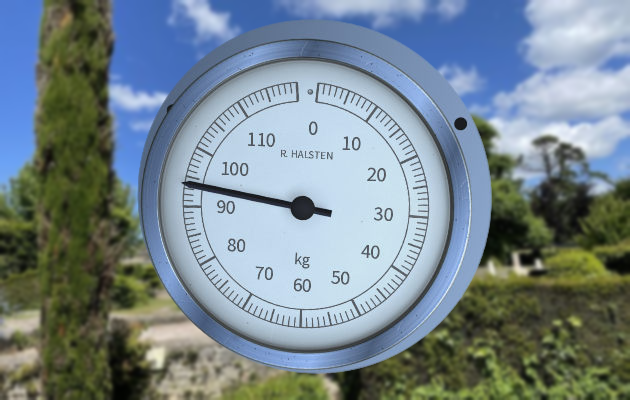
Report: 94,kg
